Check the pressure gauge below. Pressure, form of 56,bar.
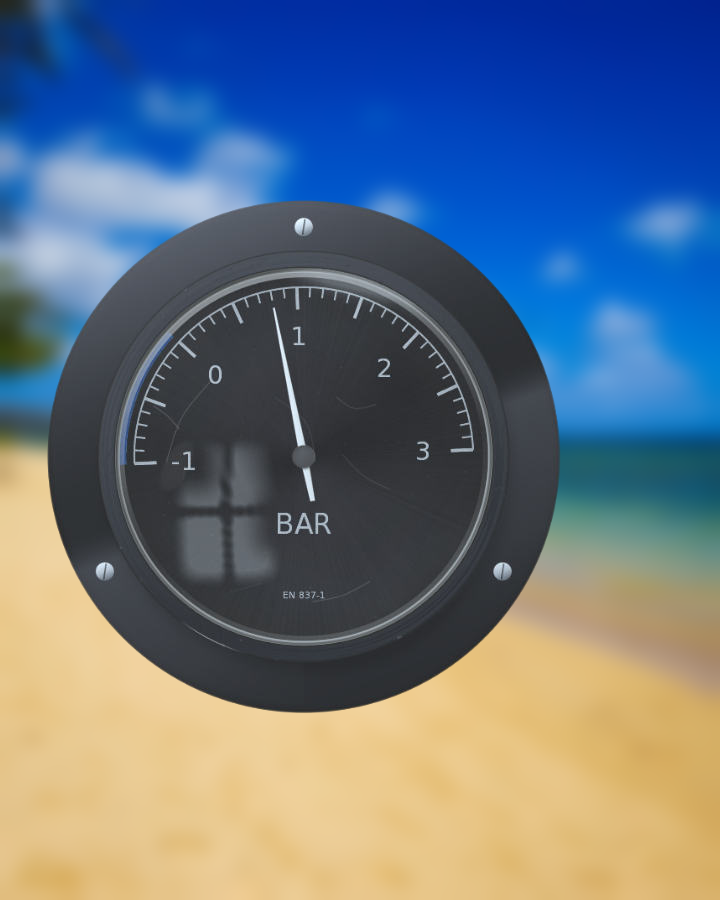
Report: 0.8,bar
